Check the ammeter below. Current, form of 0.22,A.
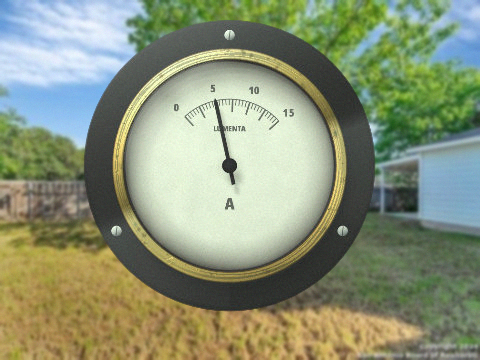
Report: 5,A
